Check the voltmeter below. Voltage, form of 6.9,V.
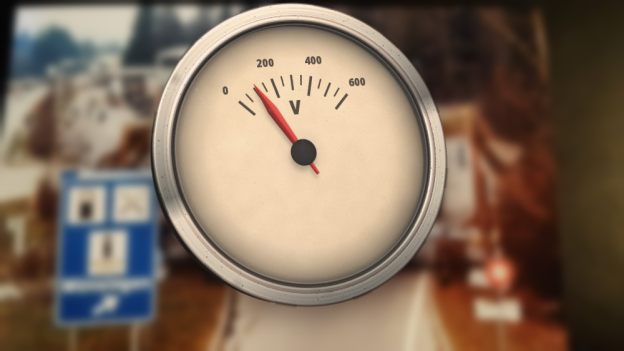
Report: 100,V
